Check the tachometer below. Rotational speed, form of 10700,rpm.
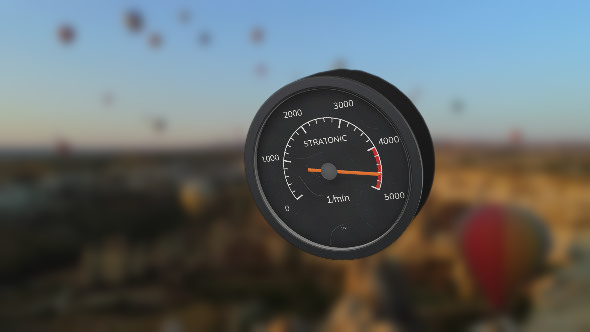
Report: 4600,rpm
